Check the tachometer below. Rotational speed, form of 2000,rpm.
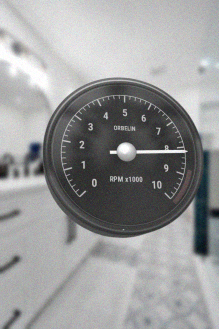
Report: 8200,rpm
